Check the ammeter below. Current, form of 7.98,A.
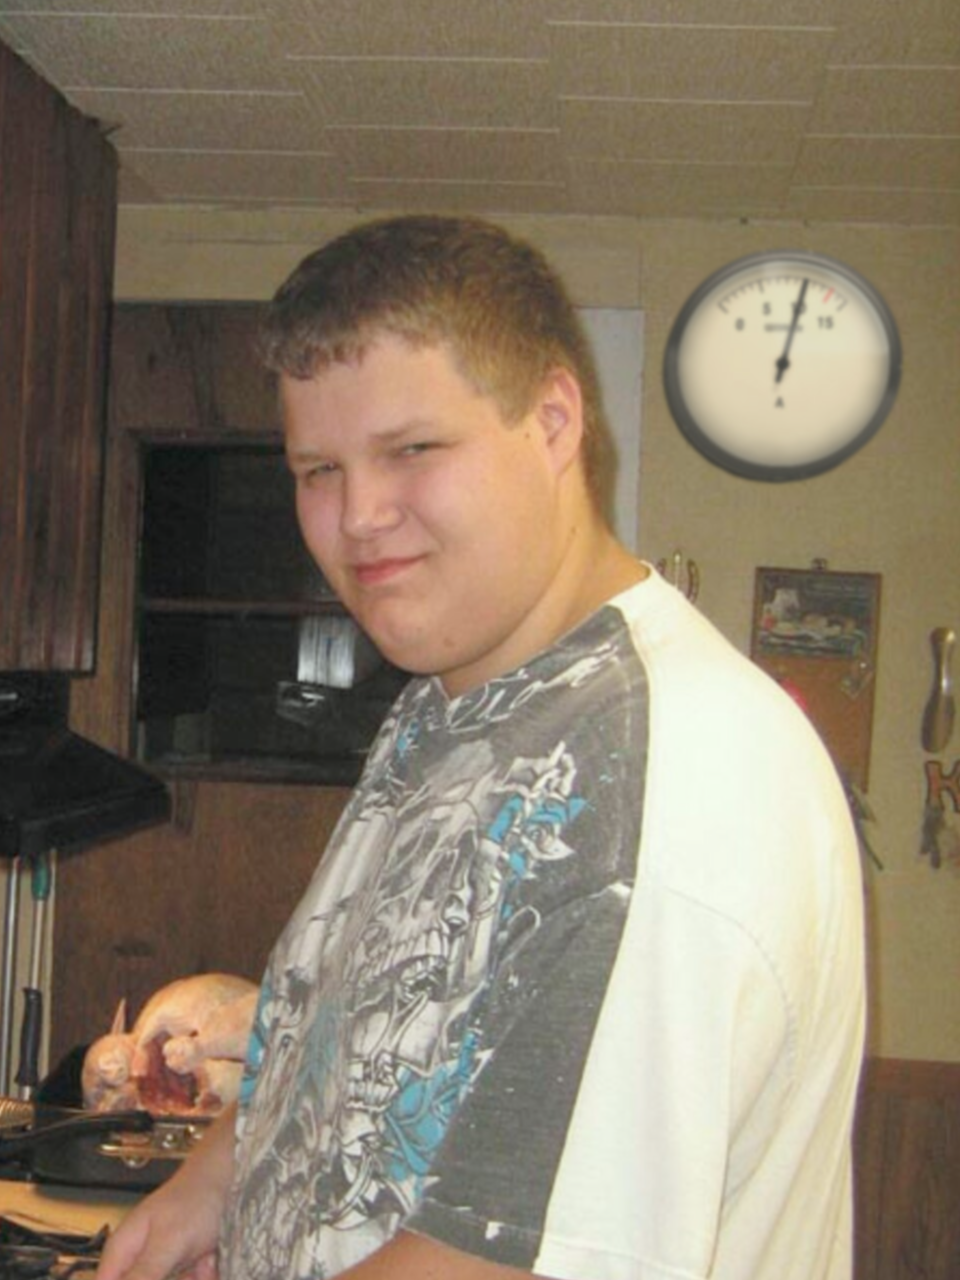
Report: 10,A
